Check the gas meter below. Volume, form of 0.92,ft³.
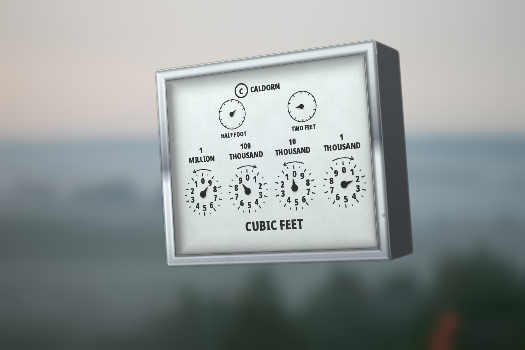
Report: 890200,ft³
